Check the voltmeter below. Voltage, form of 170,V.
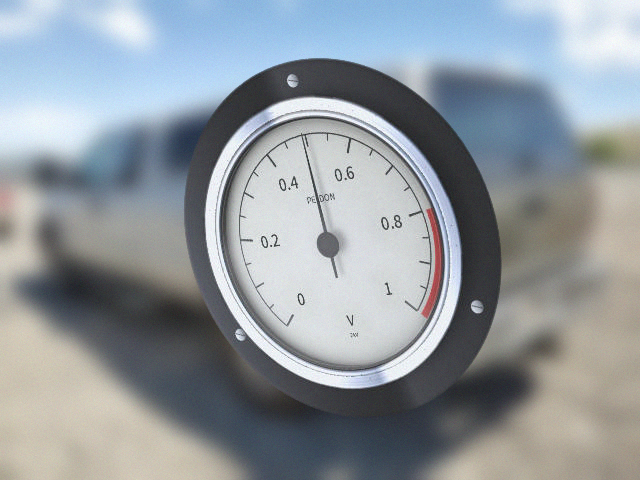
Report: 0.5,V
